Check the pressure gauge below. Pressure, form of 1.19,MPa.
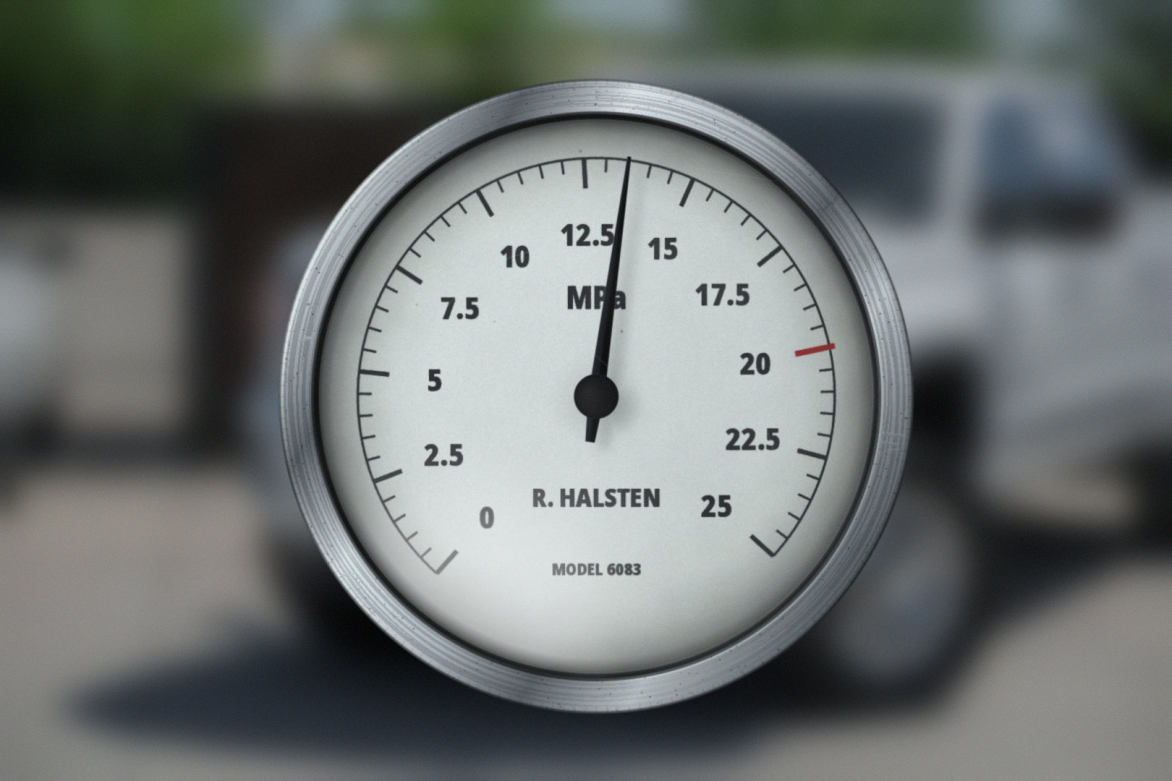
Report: 13.5,MPa
